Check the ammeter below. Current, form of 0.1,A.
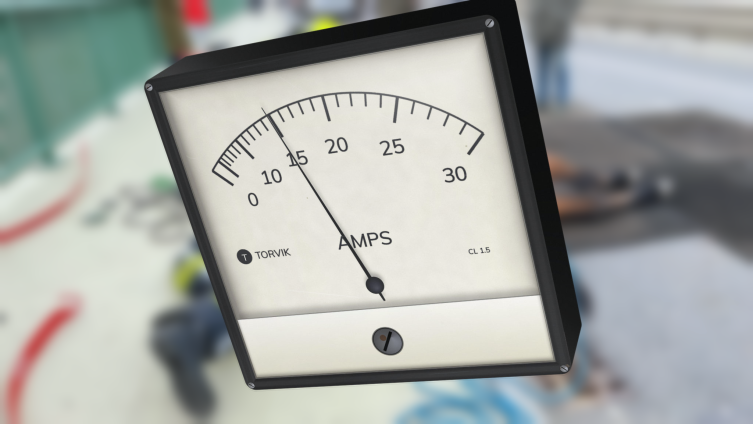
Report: 15,A
